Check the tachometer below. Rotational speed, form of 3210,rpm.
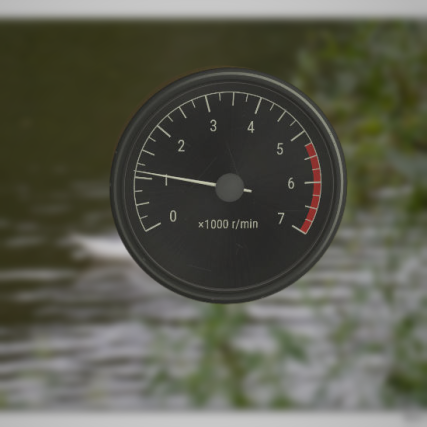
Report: 1125,rpm
